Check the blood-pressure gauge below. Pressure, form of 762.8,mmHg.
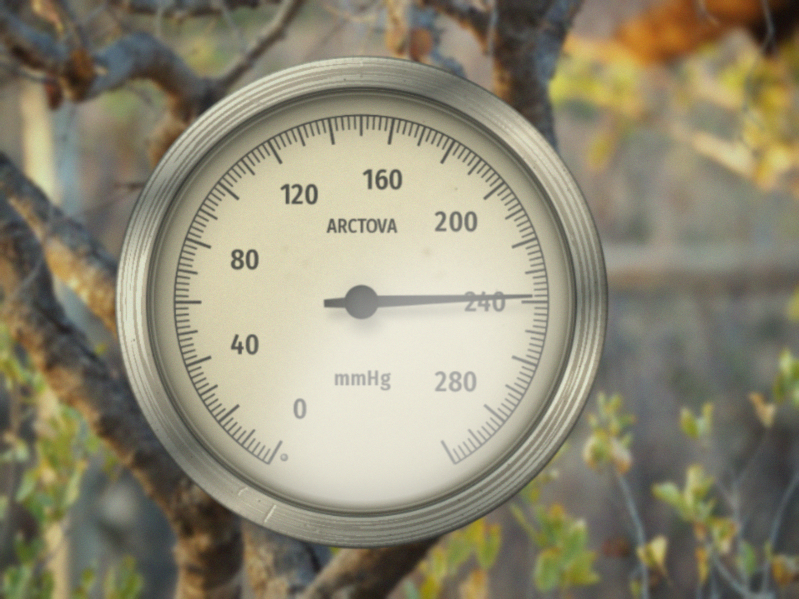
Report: 238,mmHg
